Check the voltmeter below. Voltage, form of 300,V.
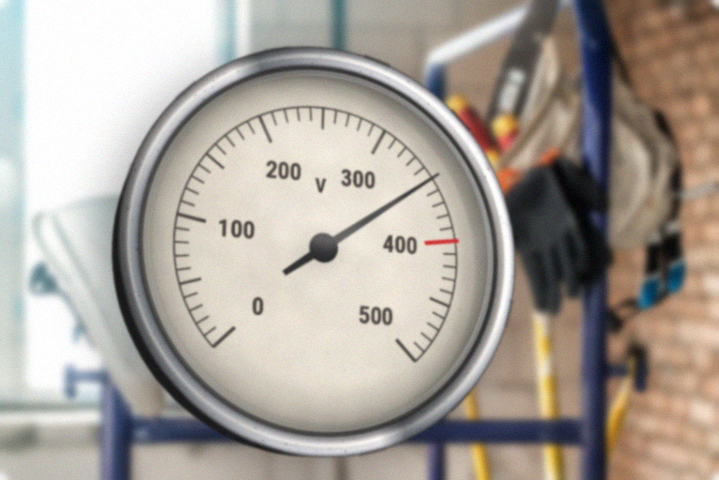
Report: 350,V
